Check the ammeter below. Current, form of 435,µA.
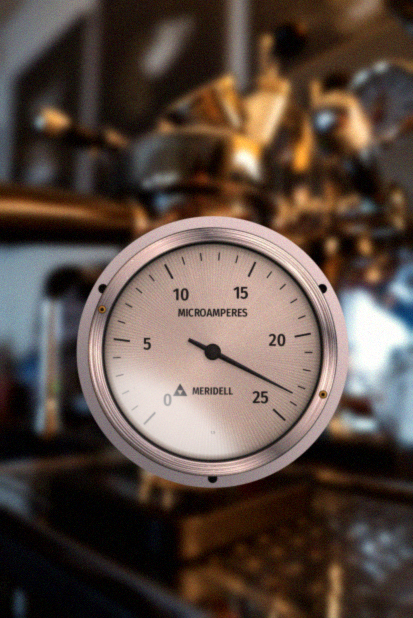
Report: 23.5,µA
